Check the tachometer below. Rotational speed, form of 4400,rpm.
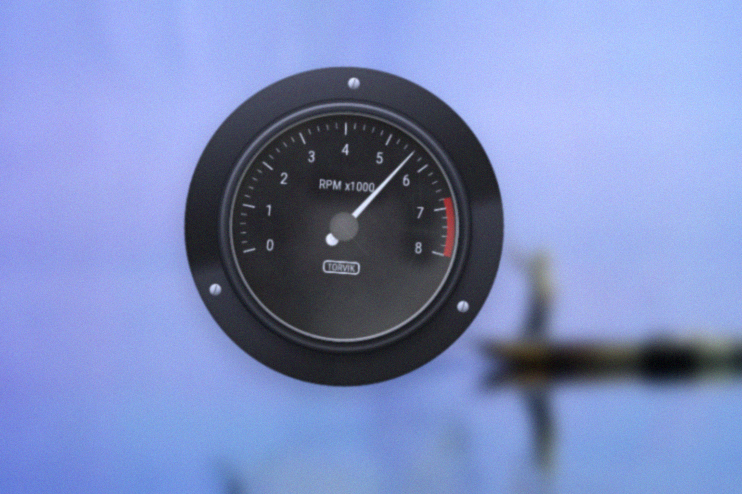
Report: 5600,rpm
